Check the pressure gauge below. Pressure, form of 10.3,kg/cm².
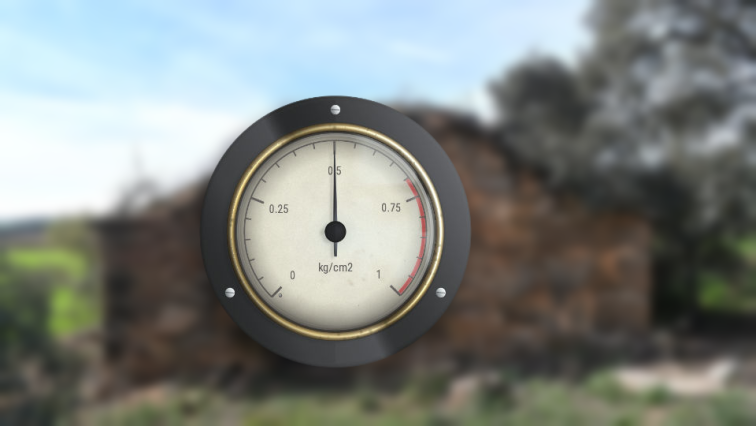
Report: 0.5,kg/cm²
